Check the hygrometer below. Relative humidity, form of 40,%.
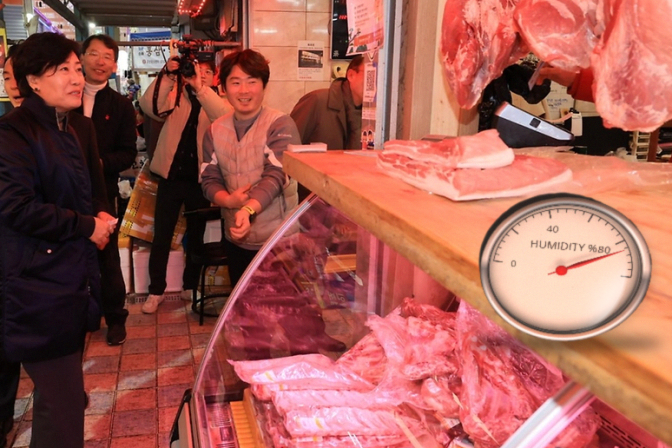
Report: 84,%
